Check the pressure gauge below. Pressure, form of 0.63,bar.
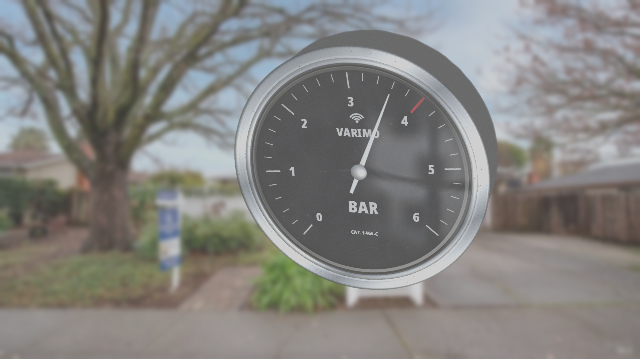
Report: 3.6,bar
